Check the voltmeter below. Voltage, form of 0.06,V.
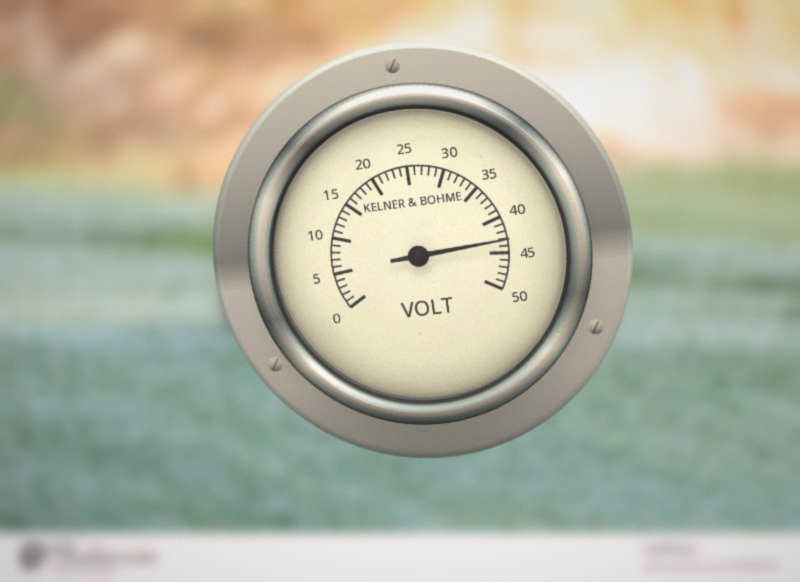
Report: 43,V
